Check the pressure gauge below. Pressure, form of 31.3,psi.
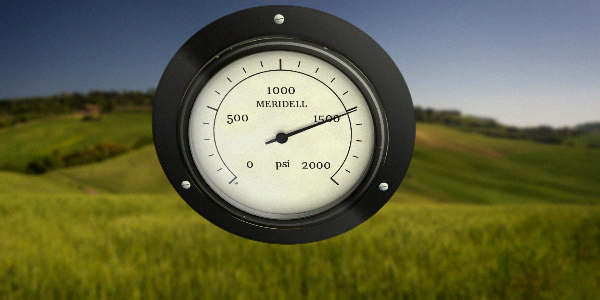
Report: 1500,psi
